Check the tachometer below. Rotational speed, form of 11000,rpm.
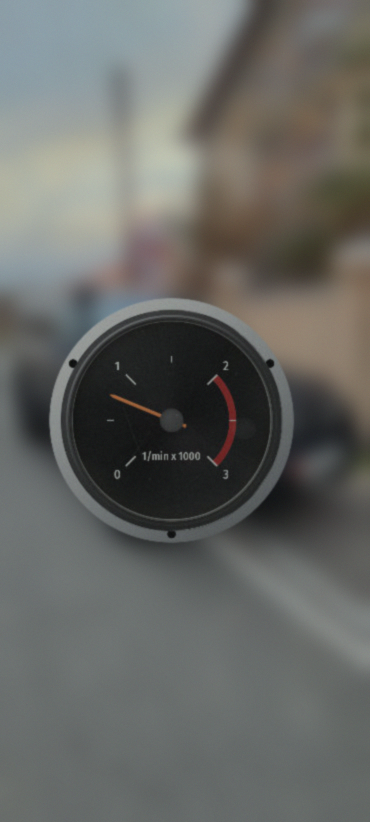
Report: 750,rpm
